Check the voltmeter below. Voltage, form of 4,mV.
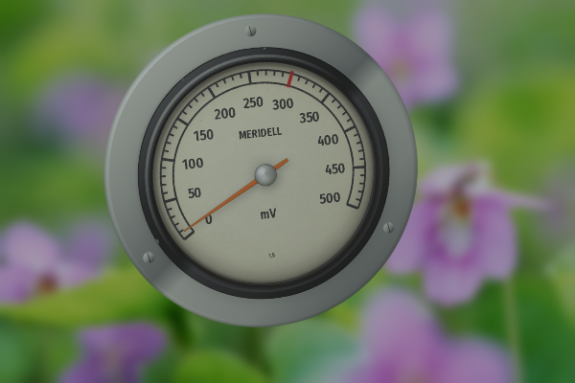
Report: 10,mV
